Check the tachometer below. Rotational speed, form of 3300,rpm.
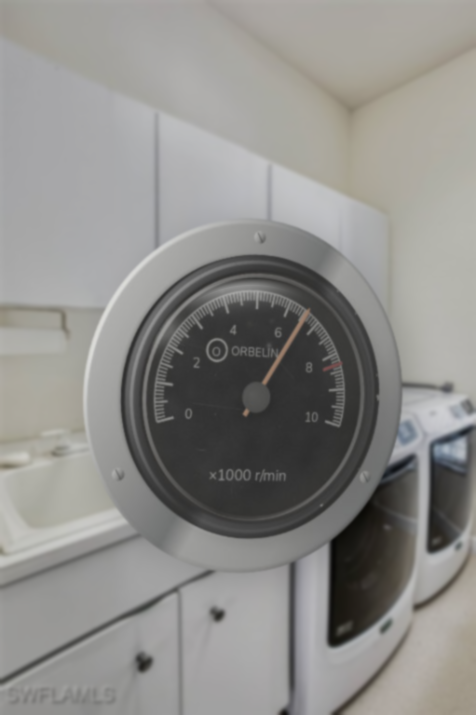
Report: 6500,rpm
